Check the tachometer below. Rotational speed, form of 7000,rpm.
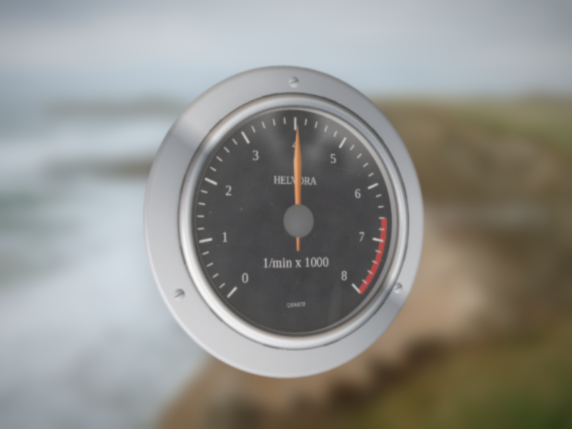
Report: 4000,rpm
